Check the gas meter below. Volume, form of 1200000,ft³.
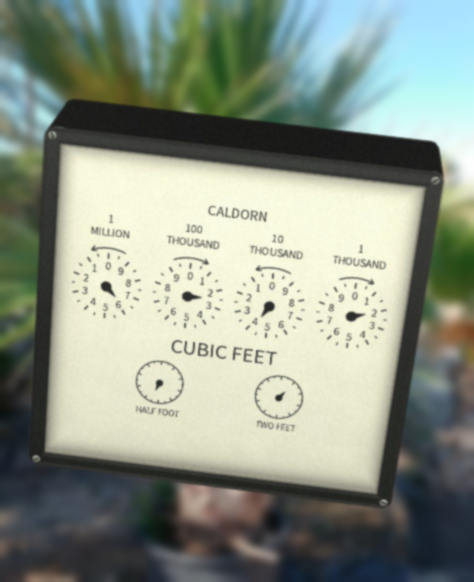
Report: 624200,ft³
